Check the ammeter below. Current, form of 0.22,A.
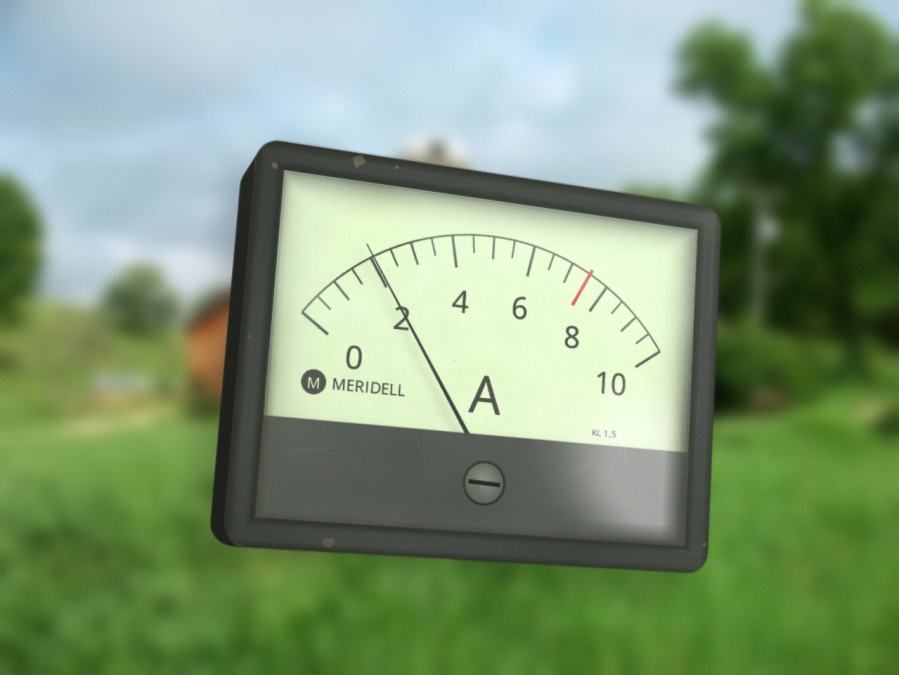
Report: 2,A
